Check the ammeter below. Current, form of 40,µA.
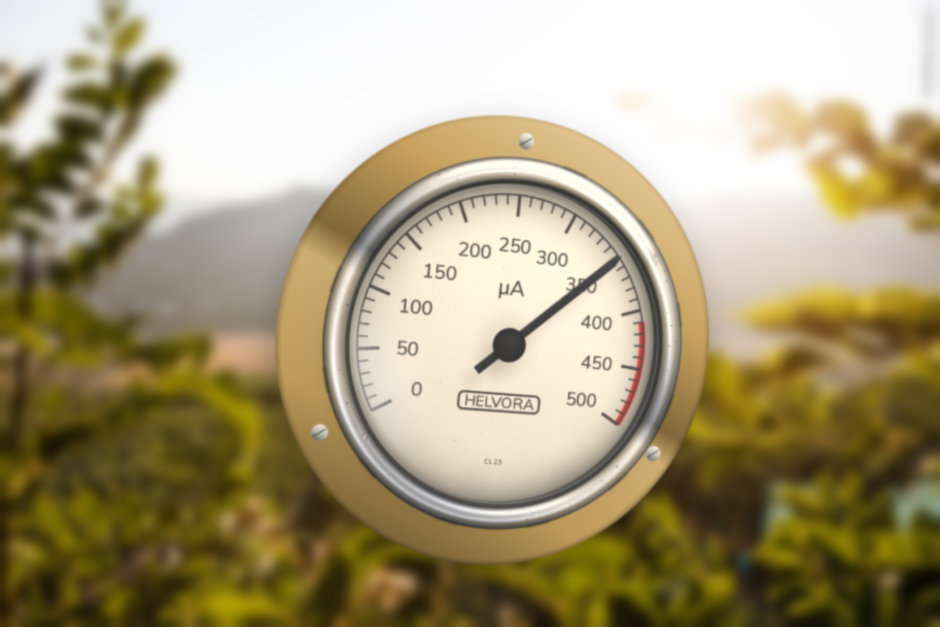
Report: 350,µA
